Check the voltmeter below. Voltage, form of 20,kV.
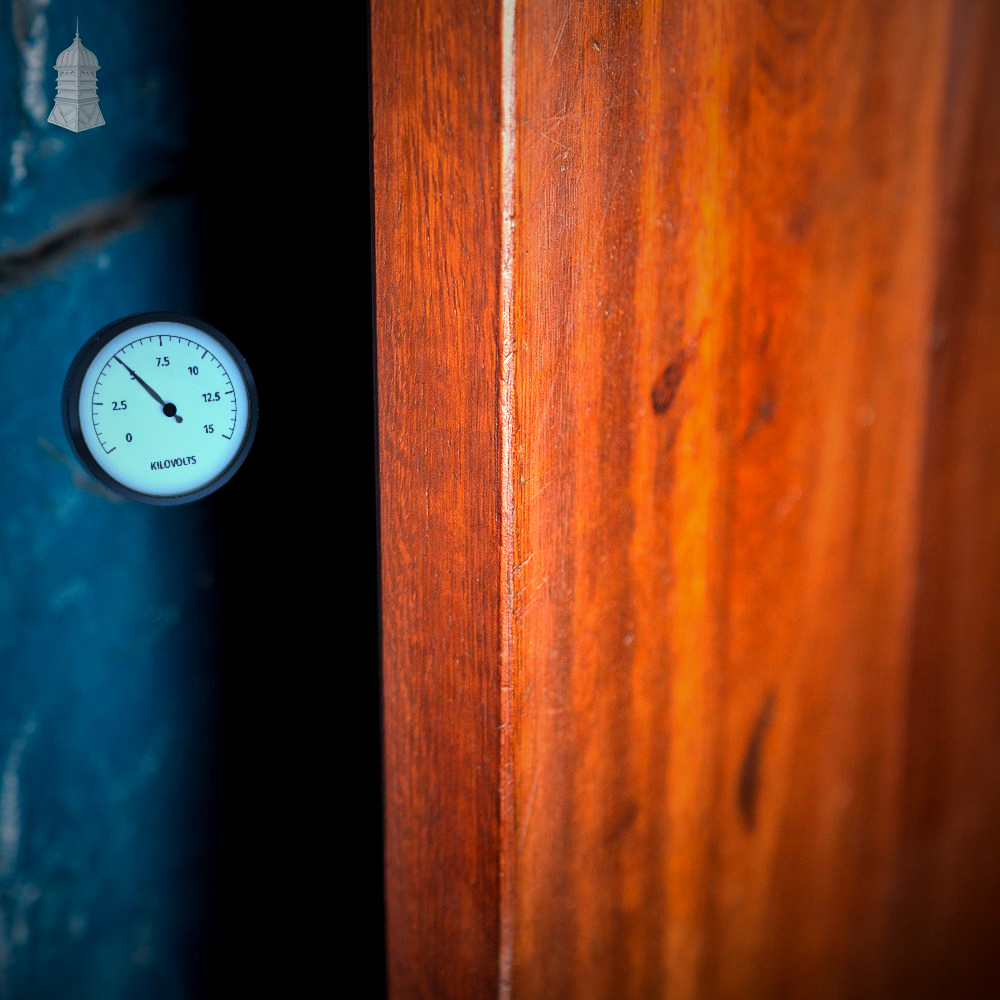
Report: 5,kV
